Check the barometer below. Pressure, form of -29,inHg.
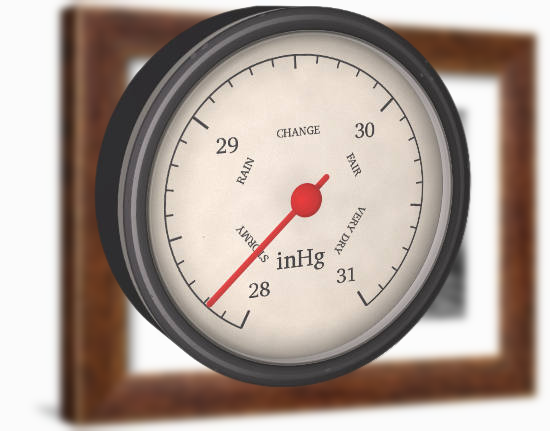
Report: 28.2,inHg
